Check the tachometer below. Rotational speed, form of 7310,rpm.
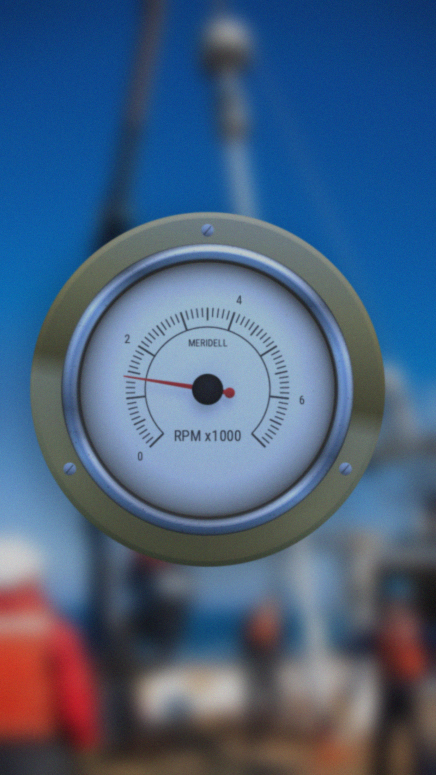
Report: 1400,rpm
